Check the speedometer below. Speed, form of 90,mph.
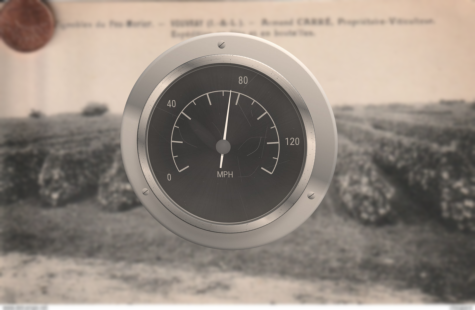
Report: 75,mph
